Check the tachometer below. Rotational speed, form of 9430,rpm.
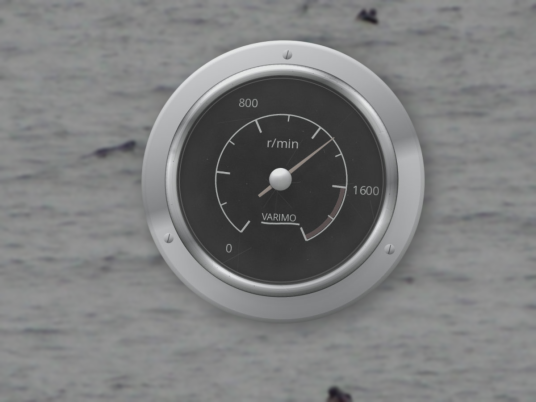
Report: 1300,rpm
